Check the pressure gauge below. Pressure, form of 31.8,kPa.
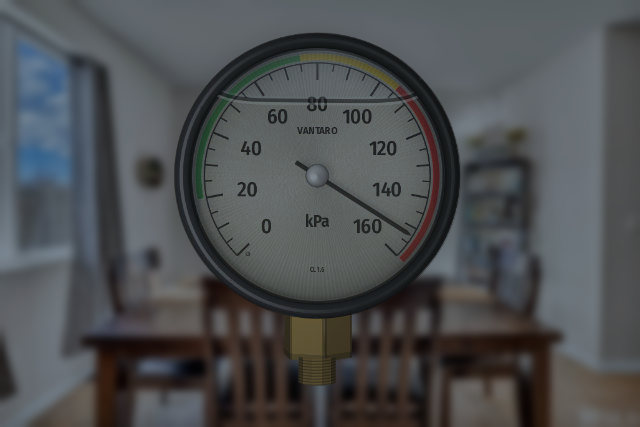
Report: 152.5,kPa
